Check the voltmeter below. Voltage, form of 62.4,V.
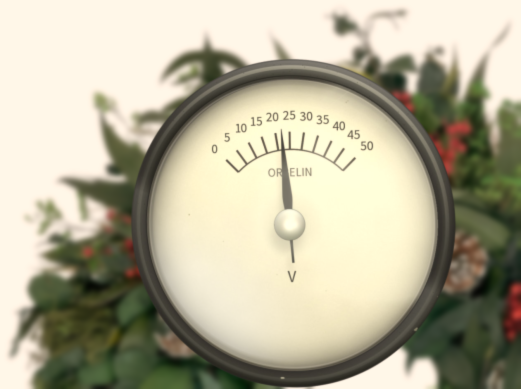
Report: 22.5,V
